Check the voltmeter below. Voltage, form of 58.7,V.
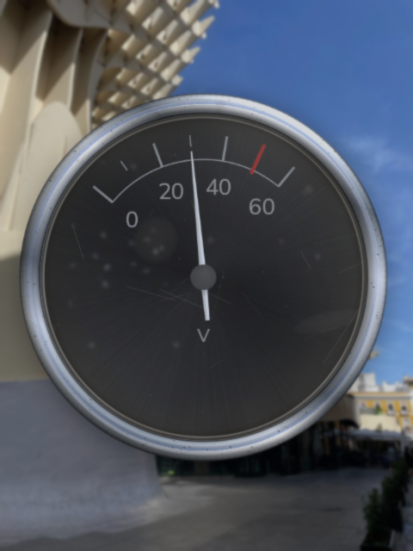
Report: 30,V
